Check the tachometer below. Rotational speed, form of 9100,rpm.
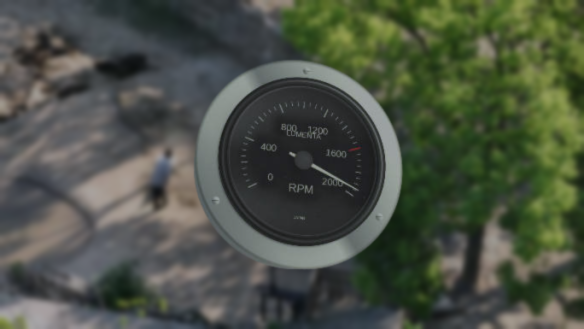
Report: 1950,rpm
